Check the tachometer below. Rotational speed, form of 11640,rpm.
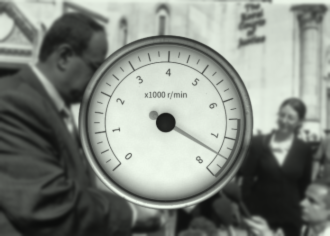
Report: 7500,rpm
